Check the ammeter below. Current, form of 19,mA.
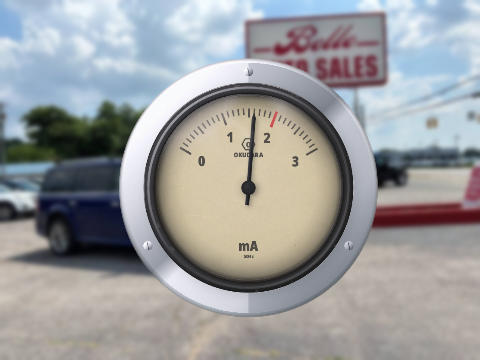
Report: 1.6,mA
